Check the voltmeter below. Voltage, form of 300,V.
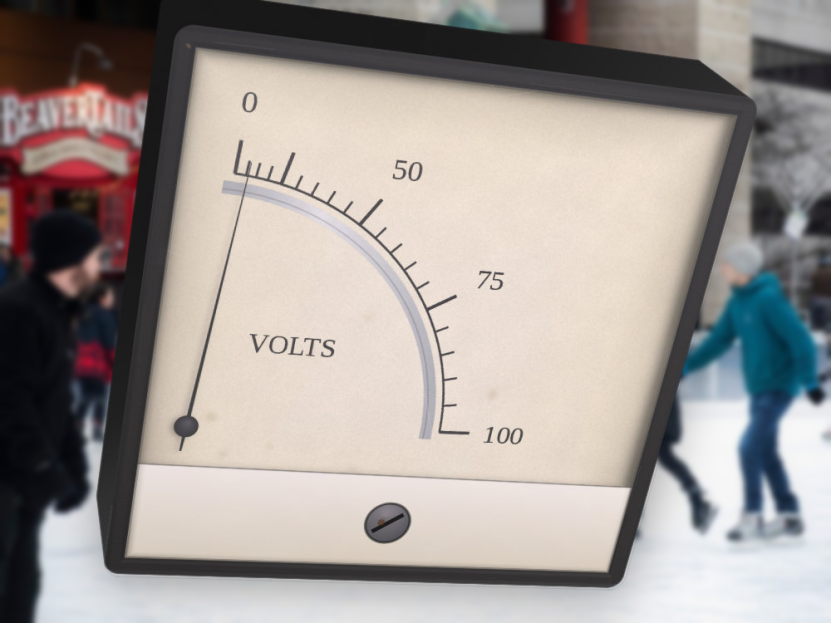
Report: 10,V
